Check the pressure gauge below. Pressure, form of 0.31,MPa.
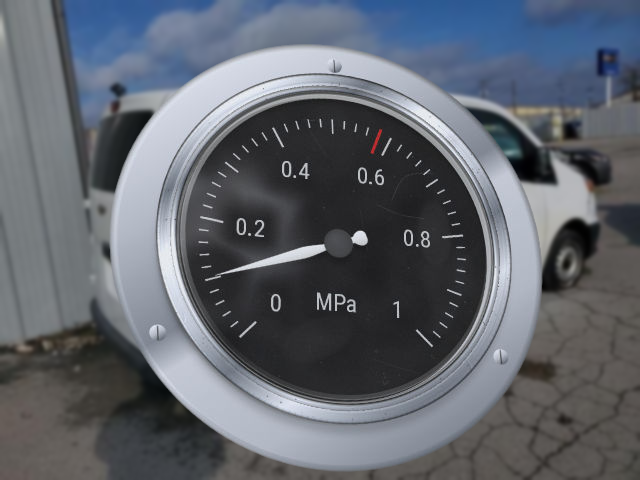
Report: 0.1,MPa
